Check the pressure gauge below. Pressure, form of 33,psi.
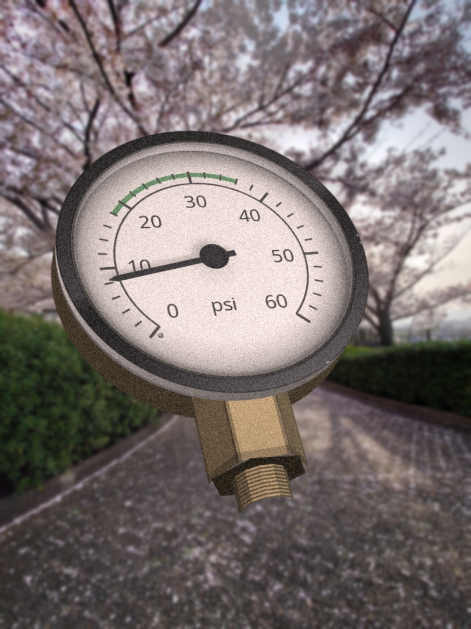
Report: 8,psi
